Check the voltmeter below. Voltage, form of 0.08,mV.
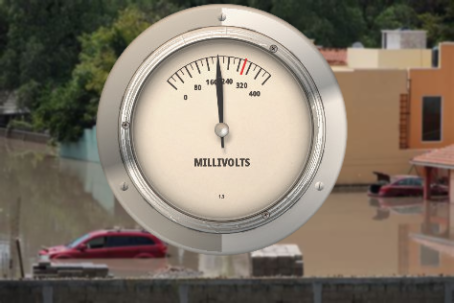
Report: 200,mV
